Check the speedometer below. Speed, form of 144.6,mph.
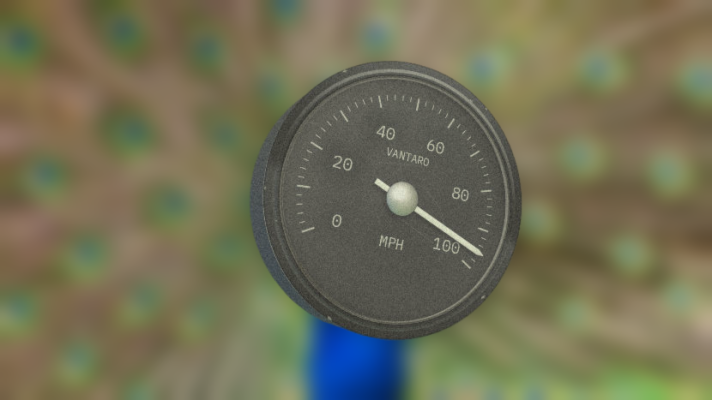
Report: 96,mph
